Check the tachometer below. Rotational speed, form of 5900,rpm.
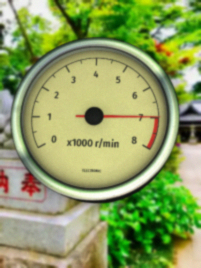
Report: 7000,rpm
